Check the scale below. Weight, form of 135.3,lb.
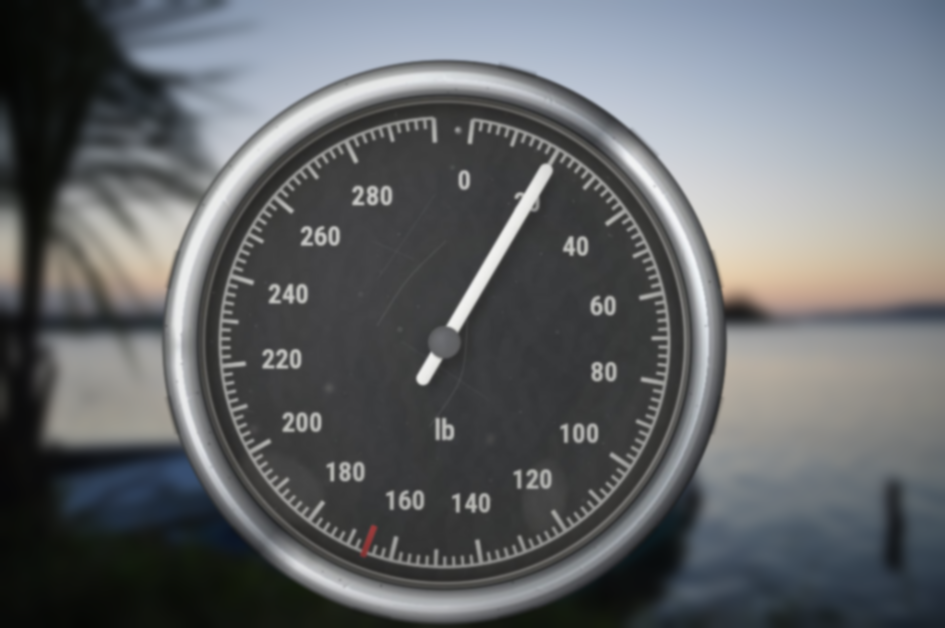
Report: 20,lb
